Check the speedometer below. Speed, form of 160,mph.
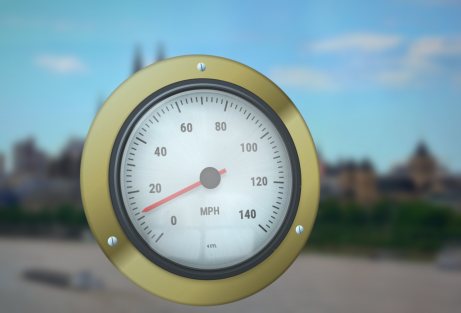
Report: 12,mph
